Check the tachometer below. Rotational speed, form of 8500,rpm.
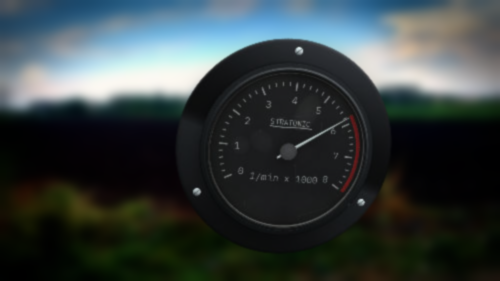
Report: 5800,rpm
